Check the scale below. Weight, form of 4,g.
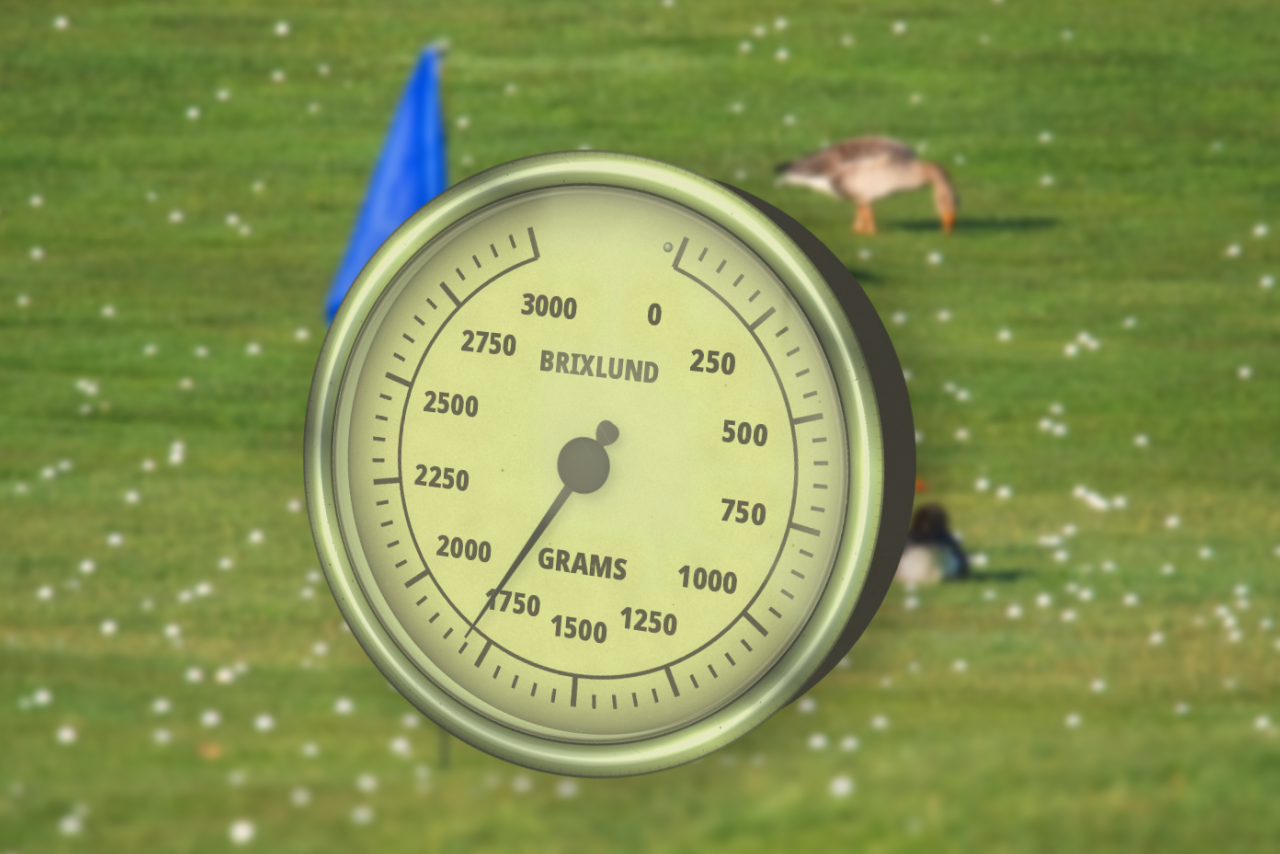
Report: 1800,g
